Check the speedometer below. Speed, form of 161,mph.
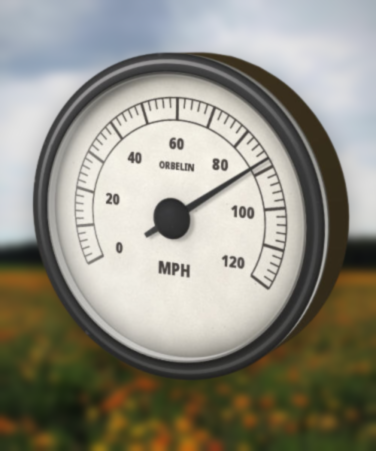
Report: 88,mph
